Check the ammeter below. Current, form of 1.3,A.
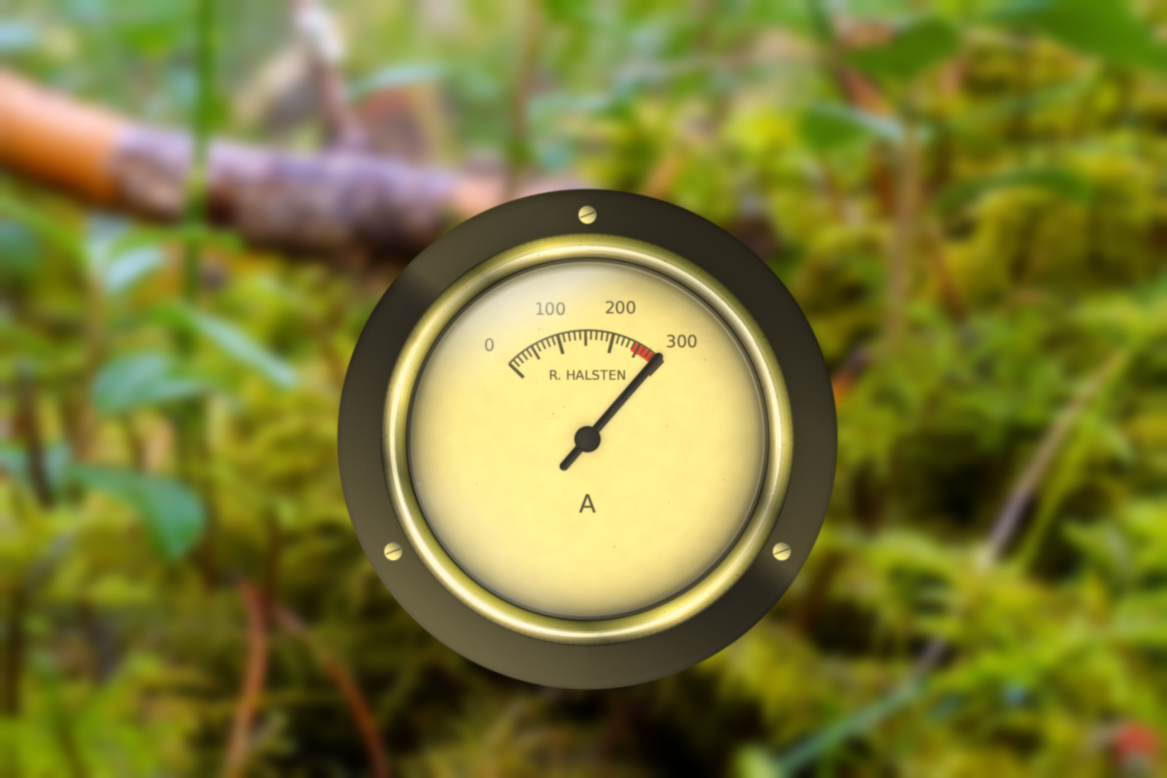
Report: 290,A
